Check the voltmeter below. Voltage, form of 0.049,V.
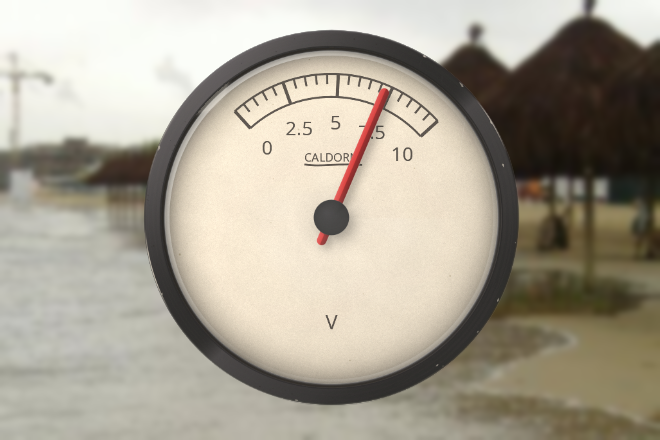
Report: 7.25,V
